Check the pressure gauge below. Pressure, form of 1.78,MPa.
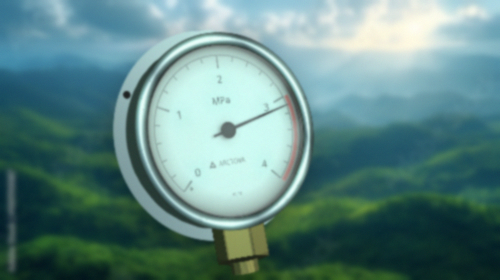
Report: 3.1,MPa
